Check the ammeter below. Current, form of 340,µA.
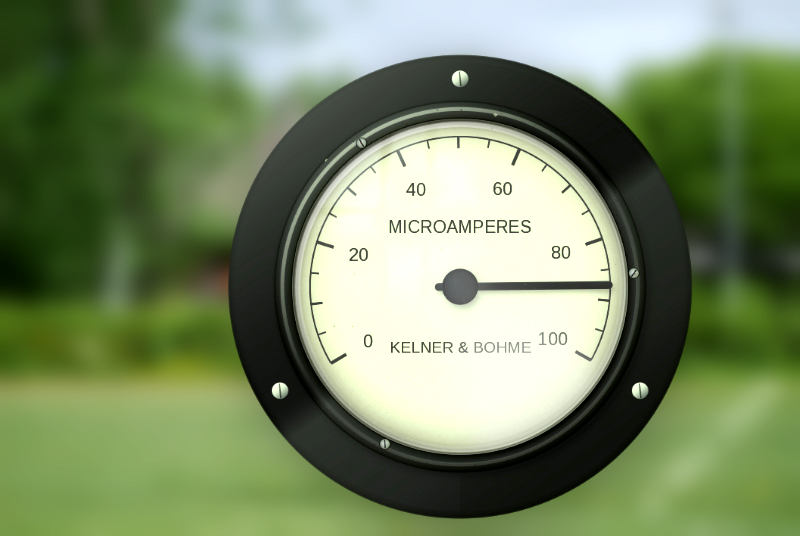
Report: 87.5,µA
